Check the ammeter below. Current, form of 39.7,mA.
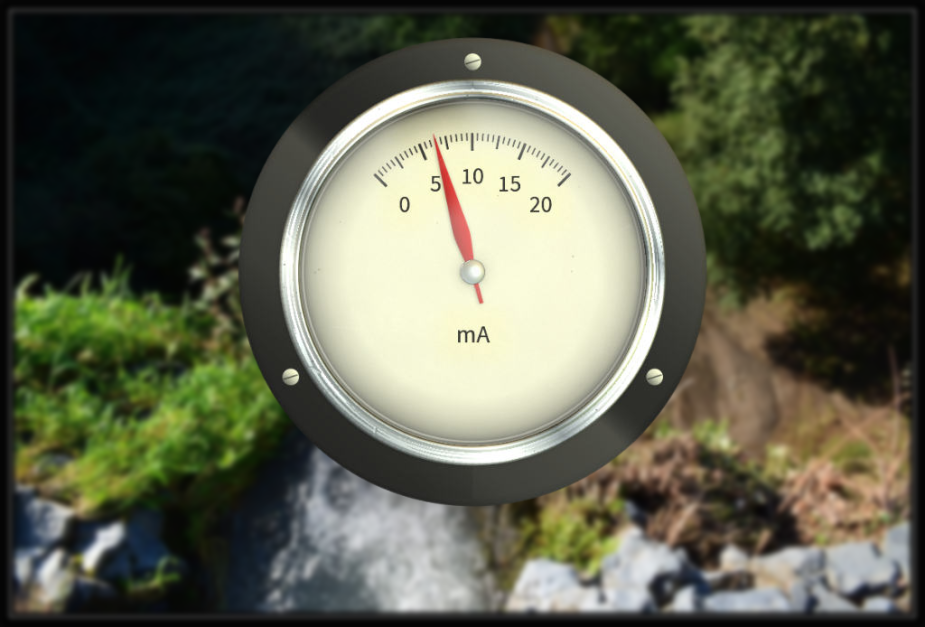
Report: 6.5,mA
